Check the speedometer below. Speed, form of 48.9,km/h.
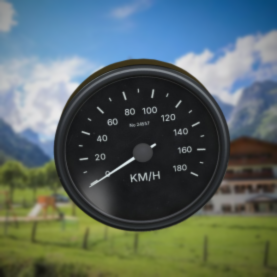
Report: 0,km/h
